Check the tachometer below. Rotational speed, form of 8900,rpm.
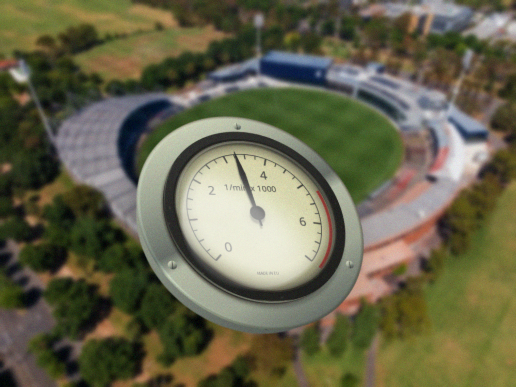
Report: 3250,rpm
